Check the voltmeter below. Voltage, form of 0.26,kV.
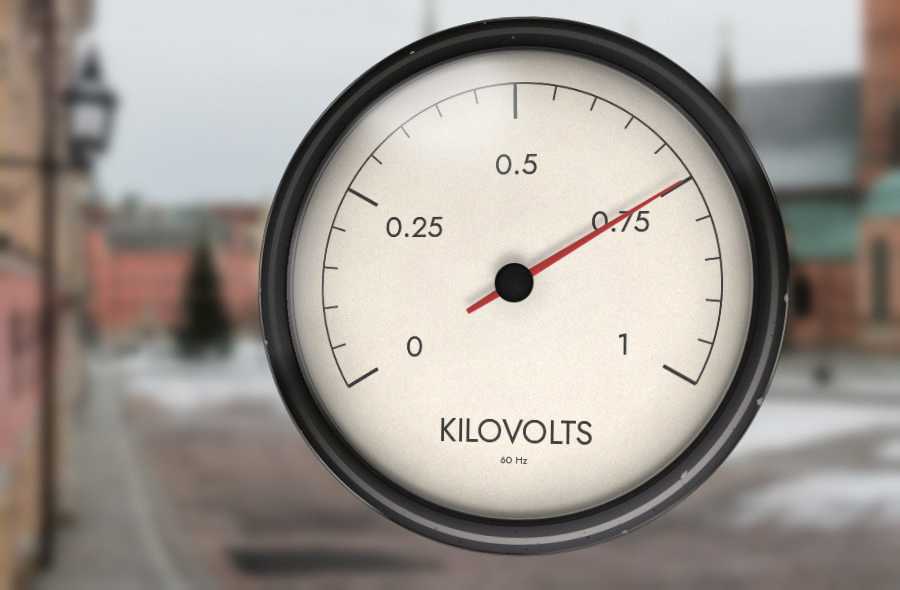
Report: 0.75,kV
